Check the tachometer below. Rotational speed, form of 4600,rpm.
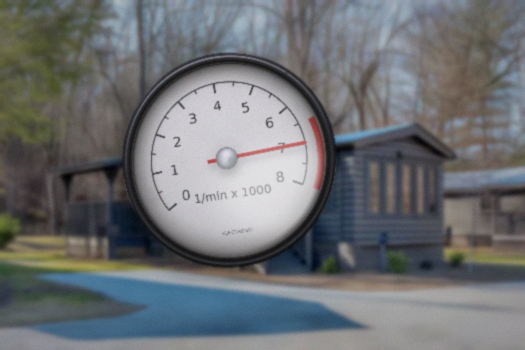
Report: 7000,rpm
